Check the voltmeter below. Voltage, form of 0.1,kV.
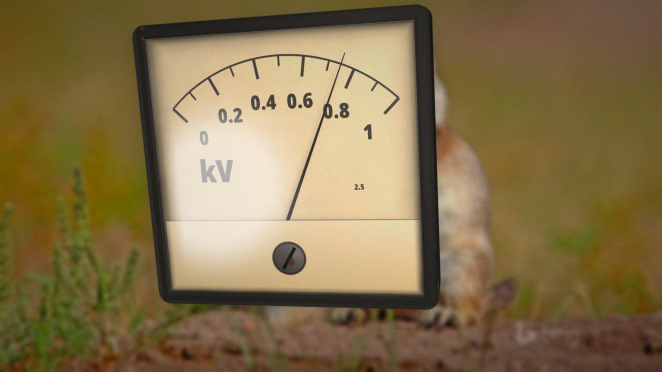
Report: 0.75,kV
